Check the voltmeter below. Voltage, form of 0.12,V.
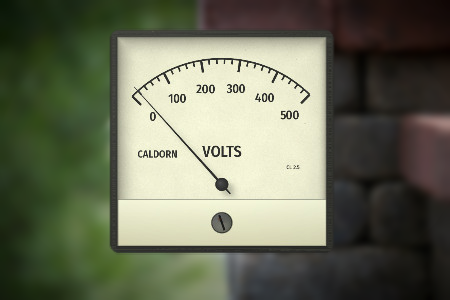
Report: 20,V
